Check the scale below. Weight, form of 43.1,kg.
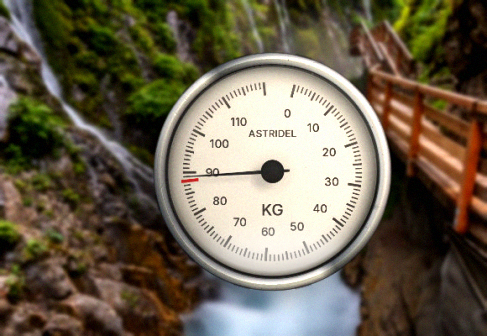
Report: 89,kg
